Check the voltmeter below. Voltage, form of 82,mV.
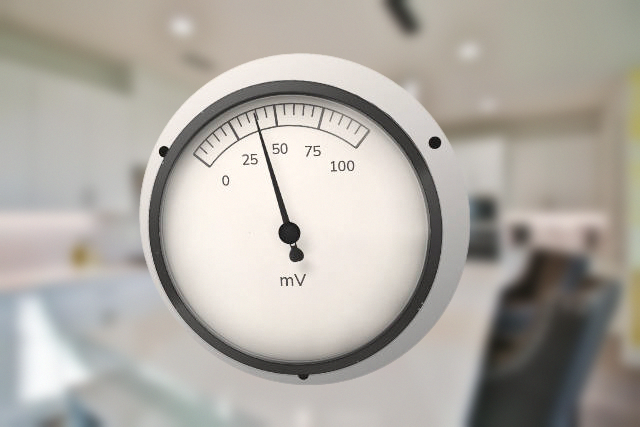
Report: 40,mV
